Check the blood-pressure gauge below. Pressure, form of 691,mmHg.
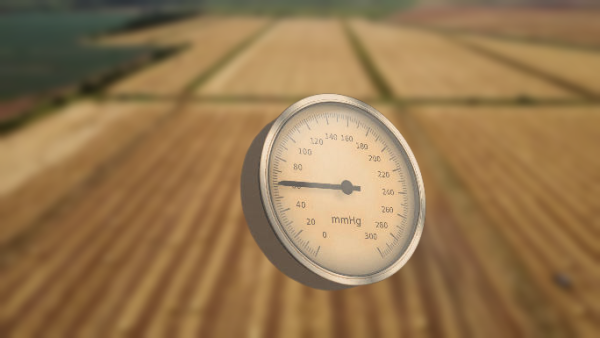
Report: 60,mmHg
